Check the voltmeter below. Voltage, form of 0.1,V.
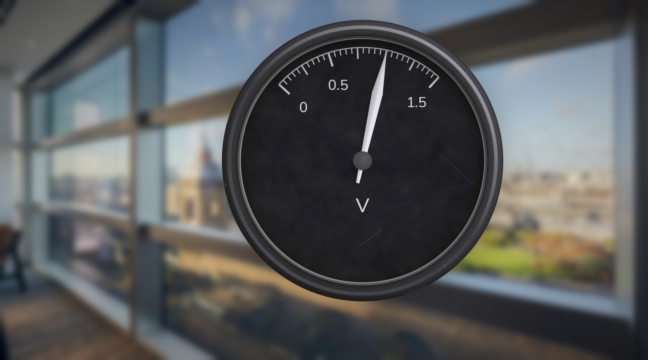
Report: 1,V
